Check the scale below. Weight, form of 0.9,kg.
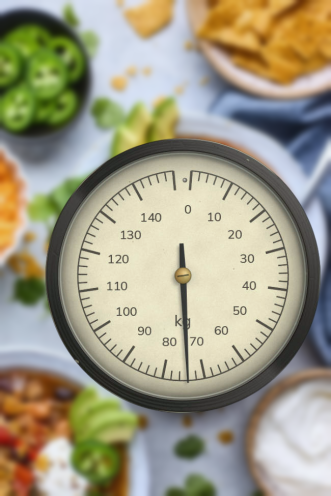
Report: 74,kg
